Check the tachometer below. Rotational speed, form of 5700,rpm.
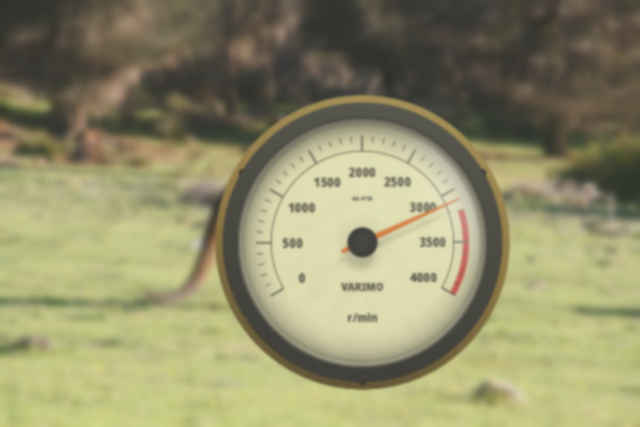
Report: 3100,rpm
